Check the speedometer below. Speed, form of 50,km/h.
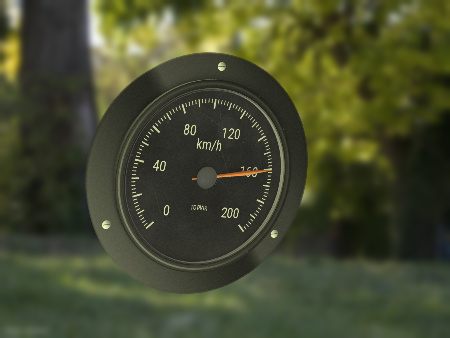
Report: 160,km/h
